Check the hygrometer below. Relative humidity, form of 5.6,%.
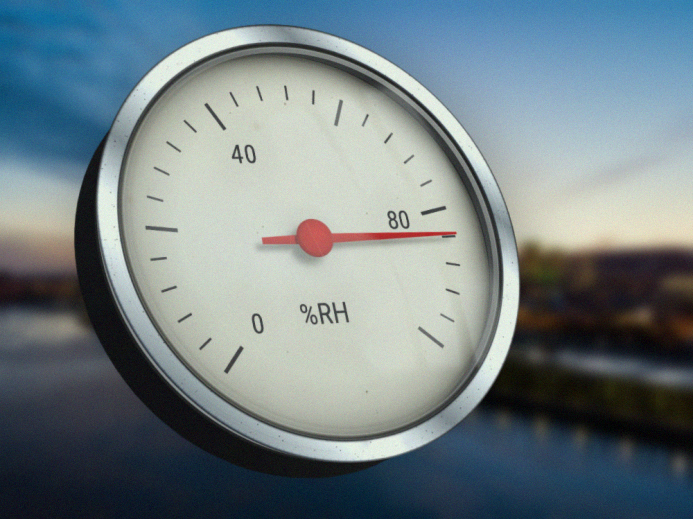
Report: 84,%
